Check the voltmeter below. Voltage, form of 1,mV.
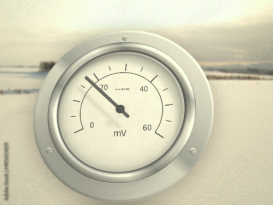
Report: 17.5,mV
